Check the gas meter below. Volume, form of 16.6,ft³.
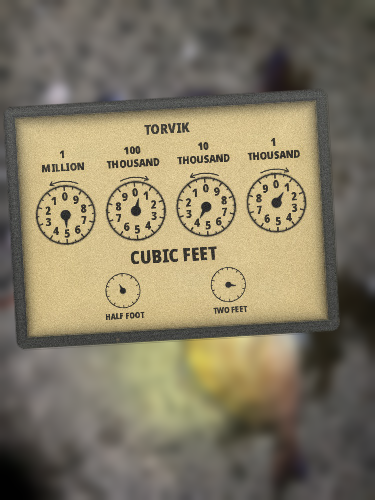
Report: 504100,ft³
